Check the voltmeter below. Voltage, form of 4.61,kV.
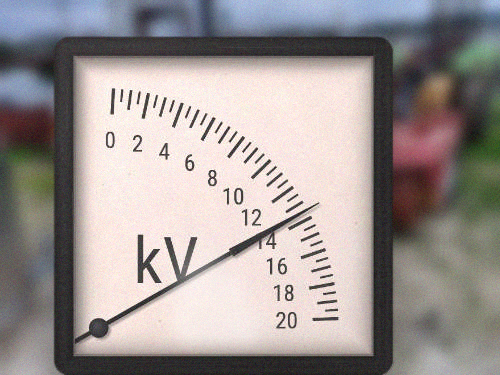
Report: 13.5,kV
